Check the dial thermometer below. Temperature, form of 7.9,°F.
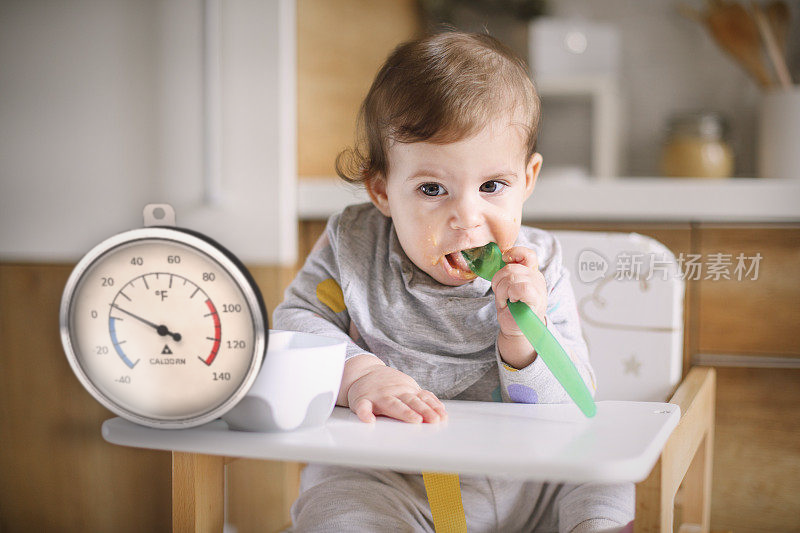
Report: 10,°F
